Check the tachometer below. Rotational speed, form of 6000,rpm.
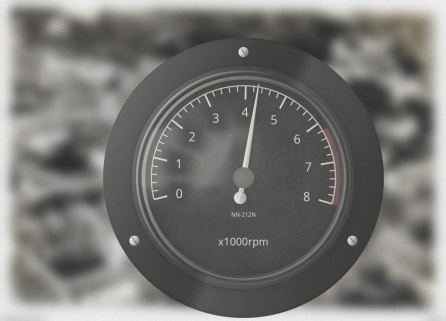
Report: 4300,rpm
